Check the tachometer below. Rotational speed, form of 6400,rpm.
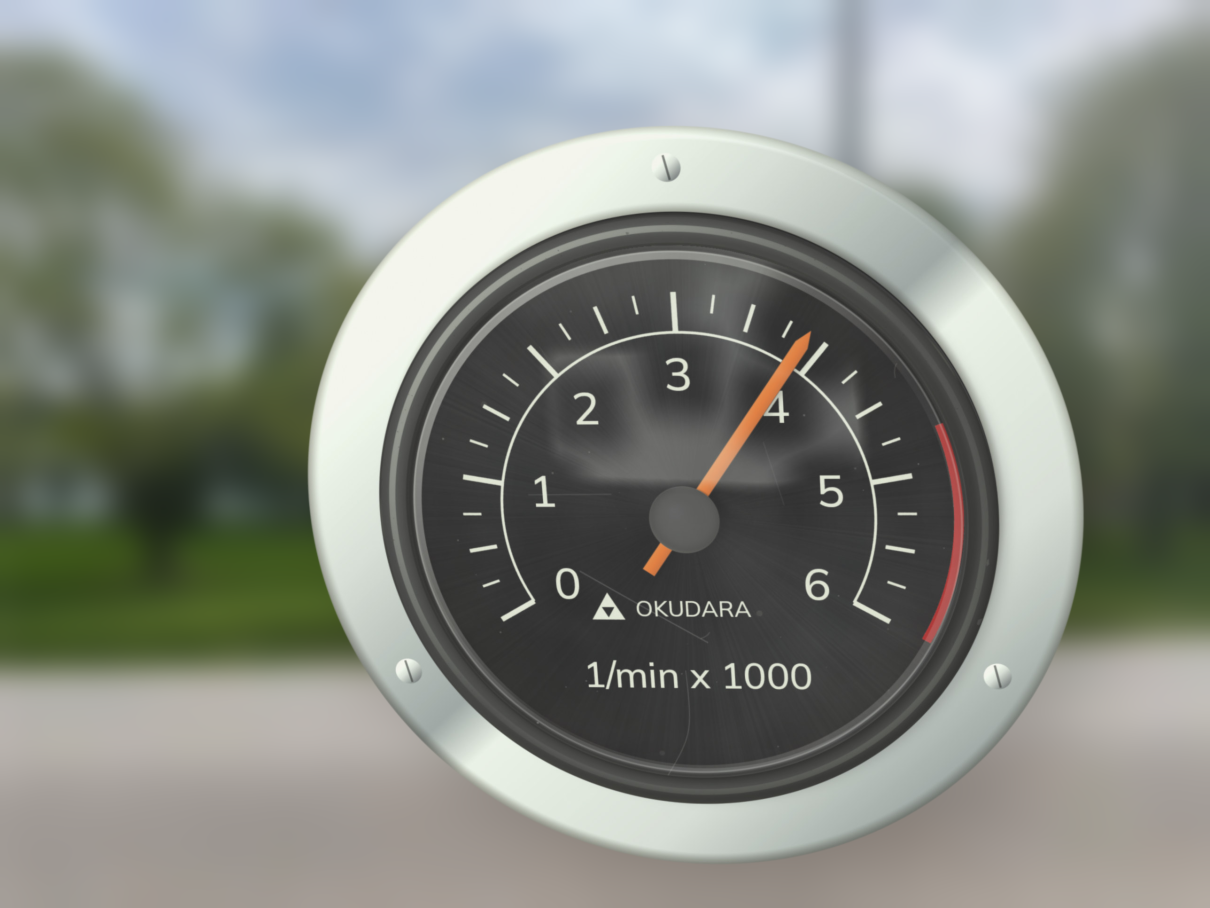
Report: 3875,rpm
